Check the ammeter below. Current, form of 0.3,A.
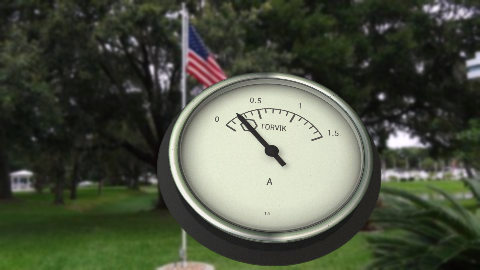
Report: 0.2,A
